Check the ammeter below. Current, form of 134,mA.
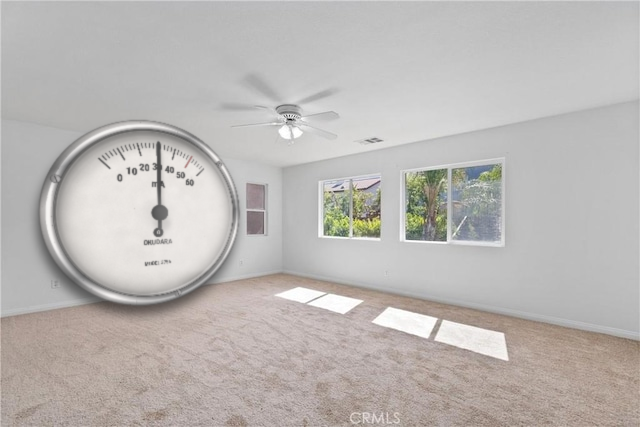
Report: 30,mA
